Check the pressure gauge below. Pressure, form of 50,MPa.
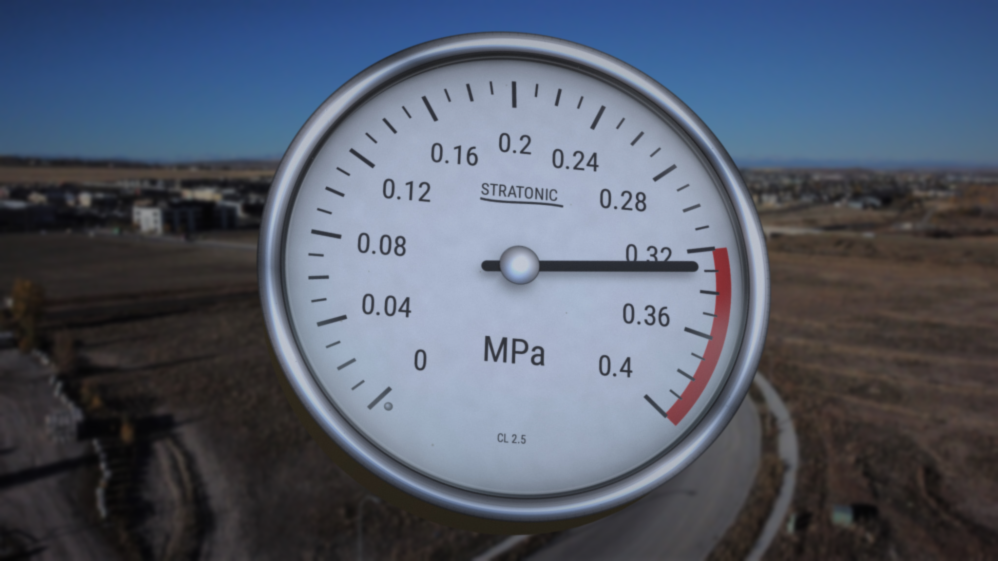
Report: 0.33,MPa
